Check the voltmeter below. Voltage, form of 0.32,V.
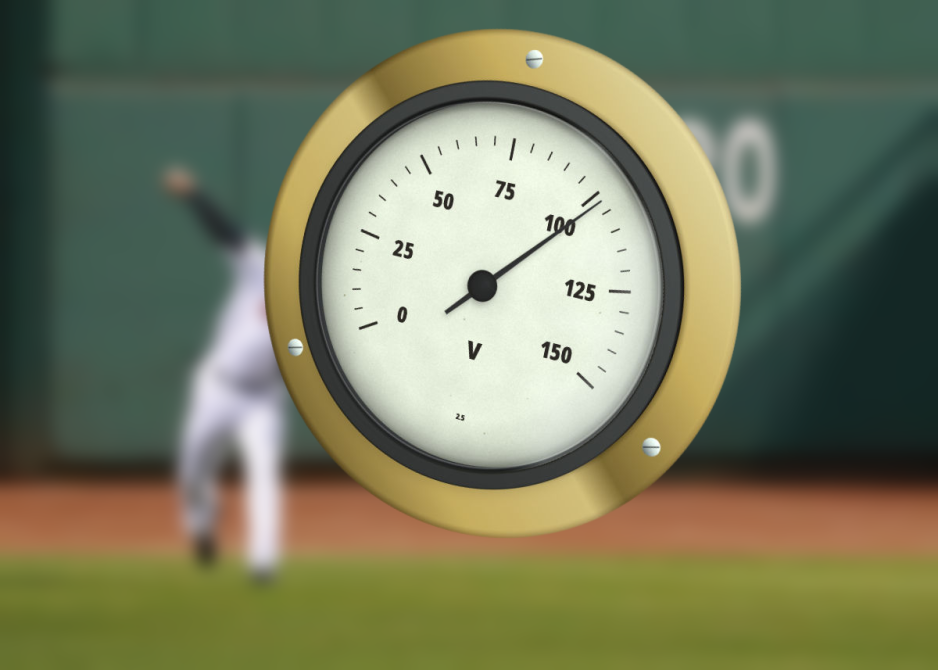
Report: 102.5,V
